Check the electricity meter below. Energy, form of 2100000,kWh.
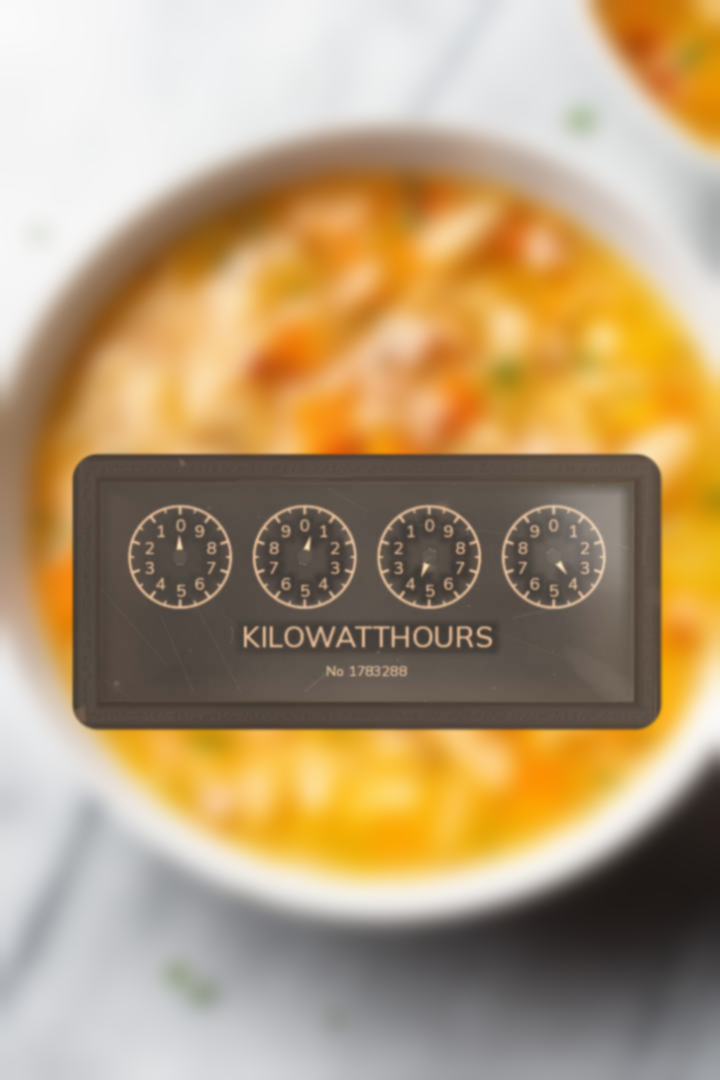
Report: 44,kWh
